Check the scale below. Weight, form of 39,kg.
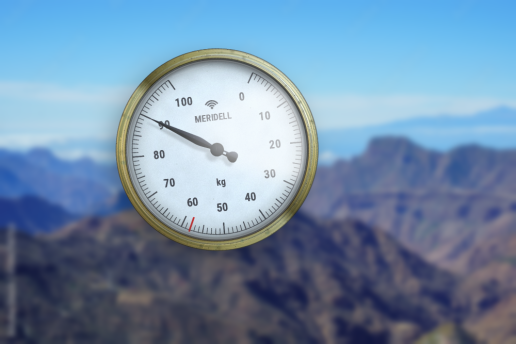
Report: 90,kg
